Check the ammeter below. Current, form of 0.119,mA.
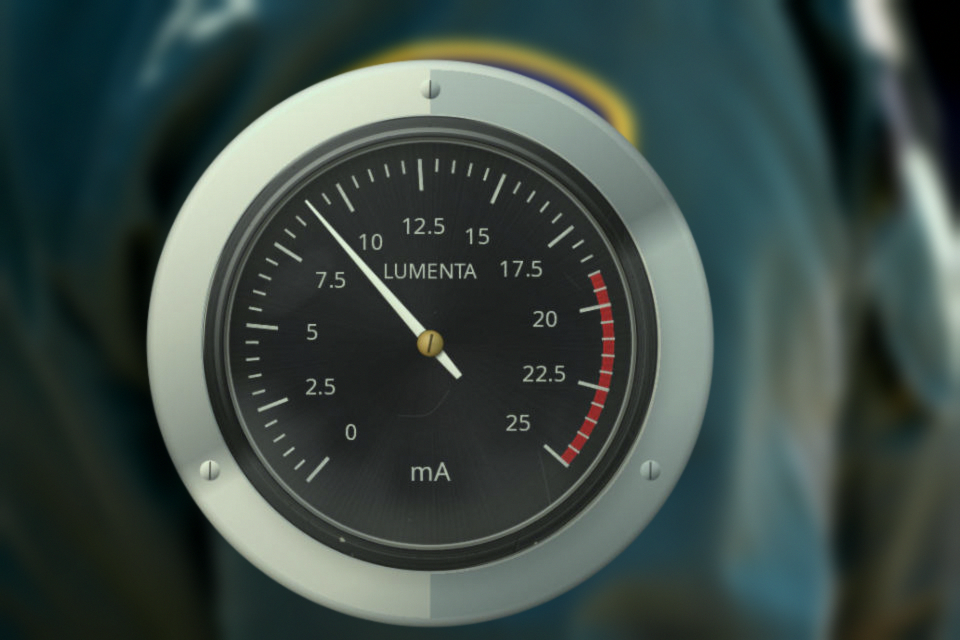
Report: 9,mA
